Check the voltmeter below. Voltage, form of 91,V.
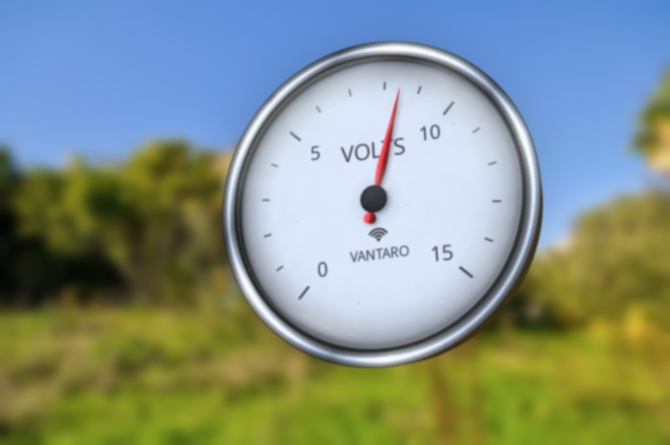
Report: 8.5,V
